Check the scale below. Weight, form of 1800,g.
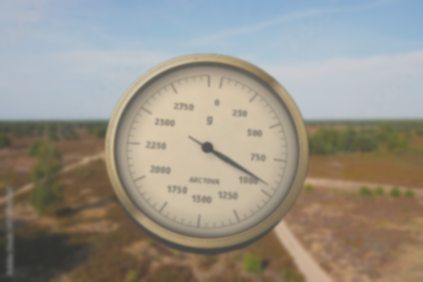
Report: 950,g
